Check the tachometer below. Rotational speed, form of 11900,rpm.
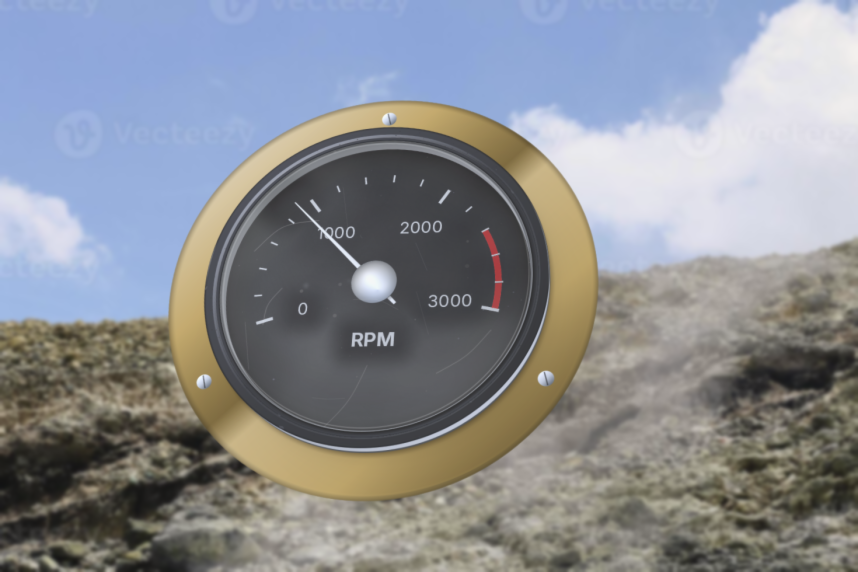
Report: 900,rpm
